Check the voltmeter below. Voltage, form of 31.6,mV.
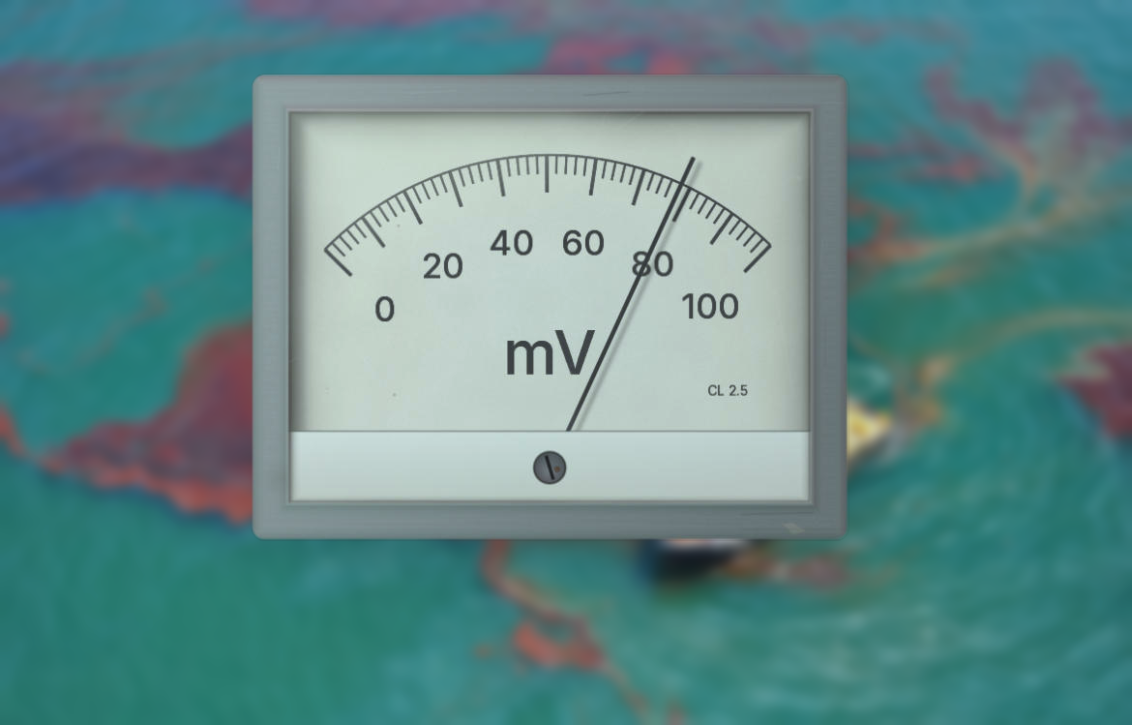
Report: 78,mV
